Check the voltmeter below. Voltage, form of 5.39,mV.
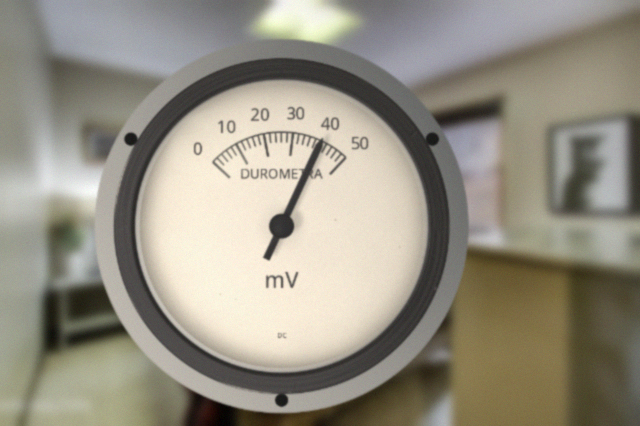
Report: 40,mV
